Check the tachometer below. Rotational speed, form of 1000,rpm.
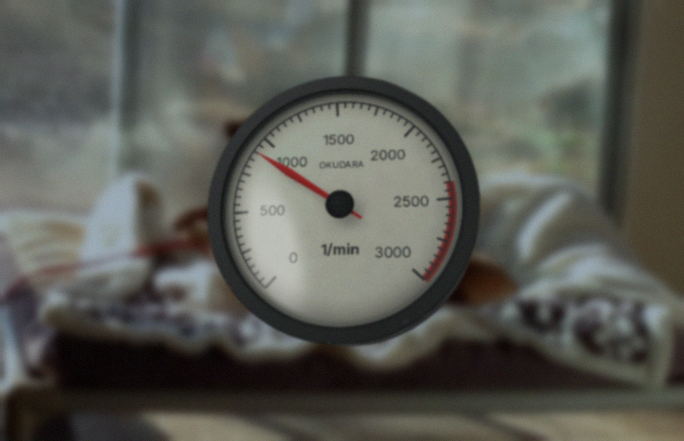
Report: 900,rpm
